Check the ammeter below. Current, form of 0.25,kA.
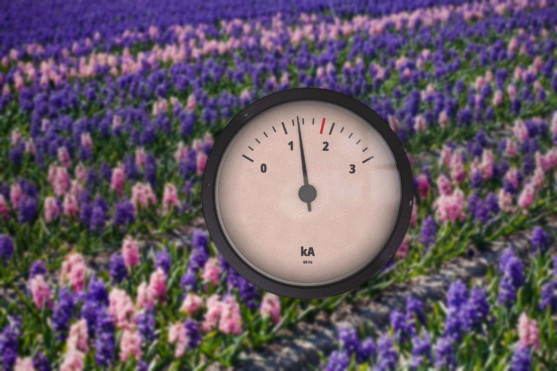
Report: 1.3,kA
